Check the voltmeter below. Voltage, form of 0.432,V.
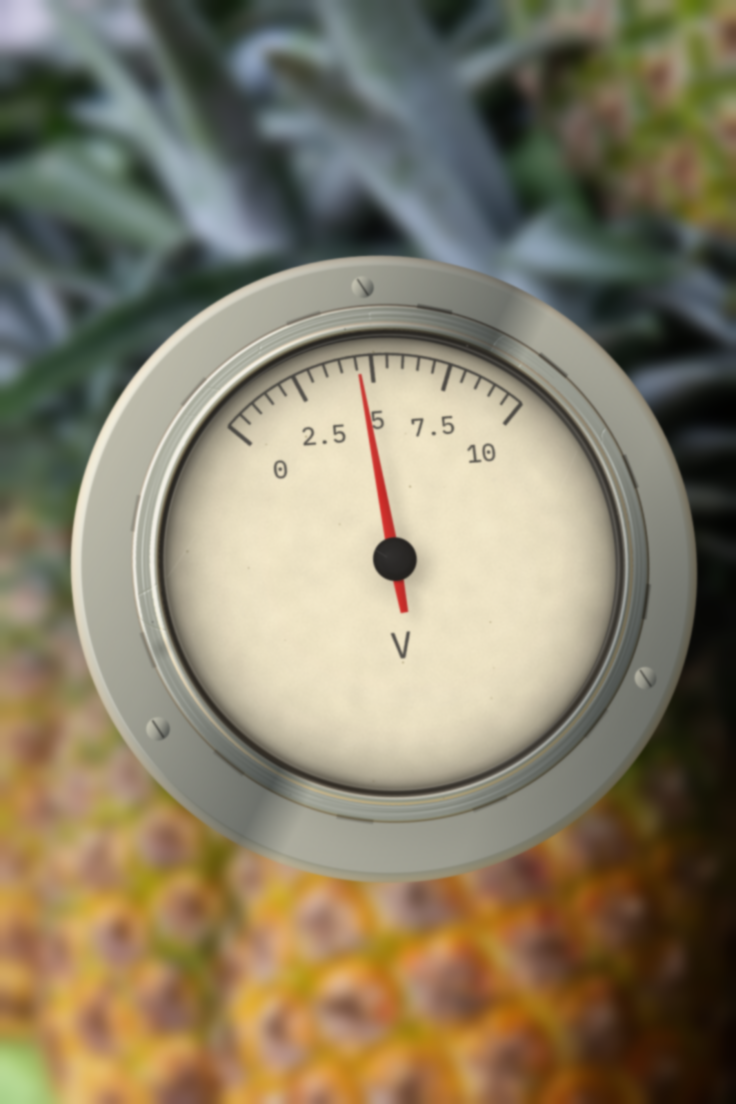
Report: 4.5,V
